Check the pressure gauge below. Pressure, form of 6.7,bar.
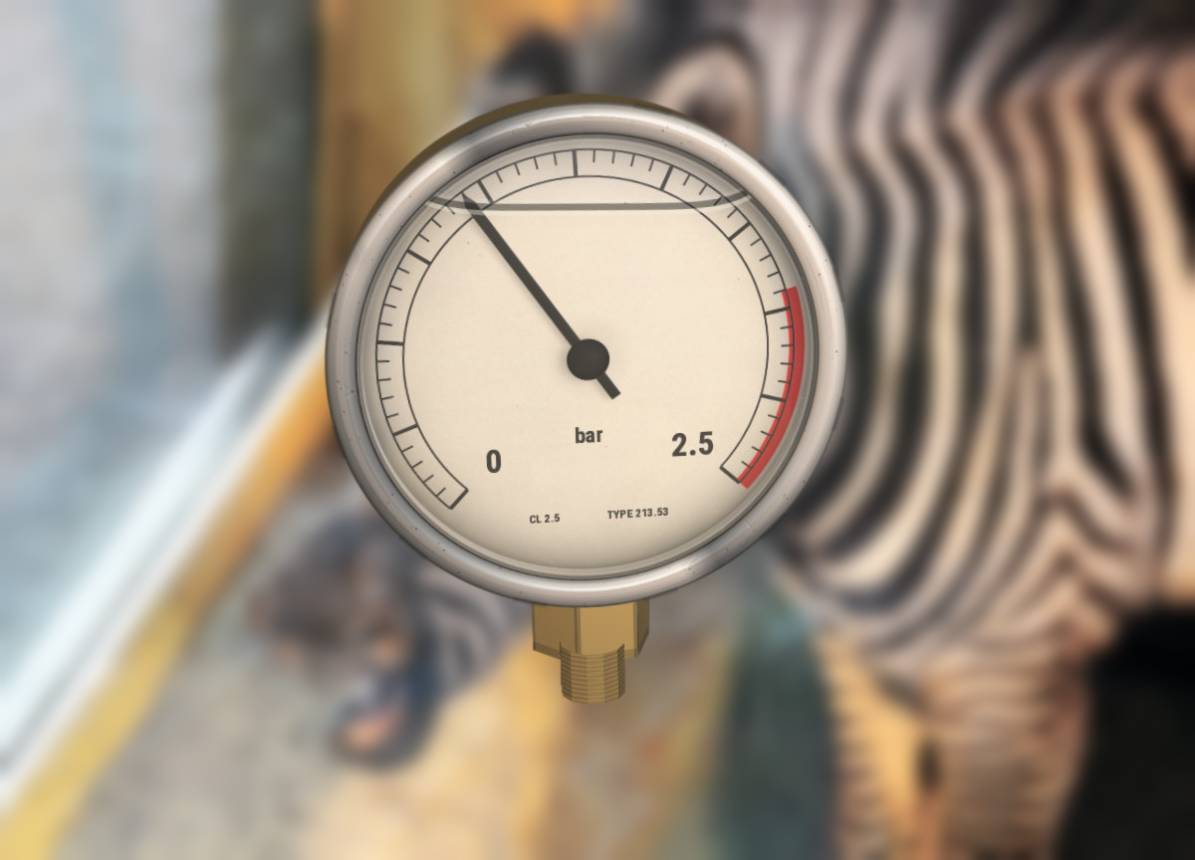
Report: 0.95,bar
